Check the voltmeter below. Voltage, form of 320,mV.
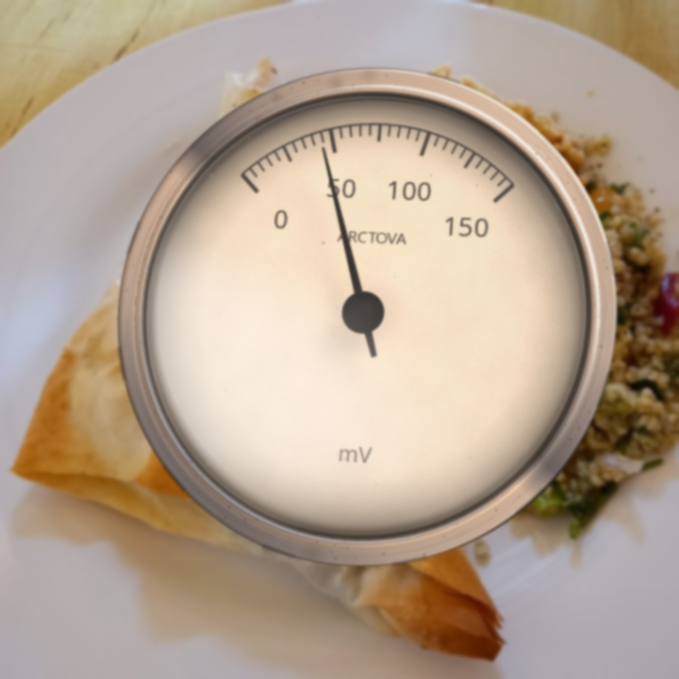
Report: 45,mV
